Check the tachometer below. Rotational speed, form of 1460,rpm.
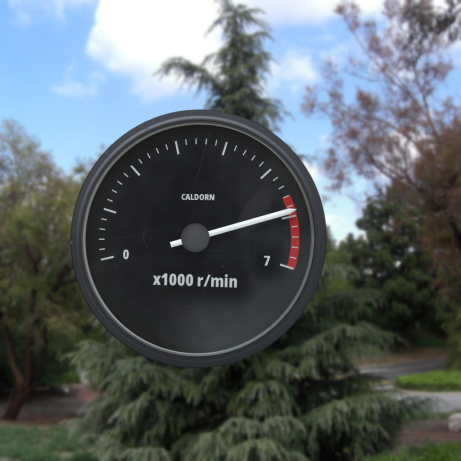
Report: 5900,rpm
